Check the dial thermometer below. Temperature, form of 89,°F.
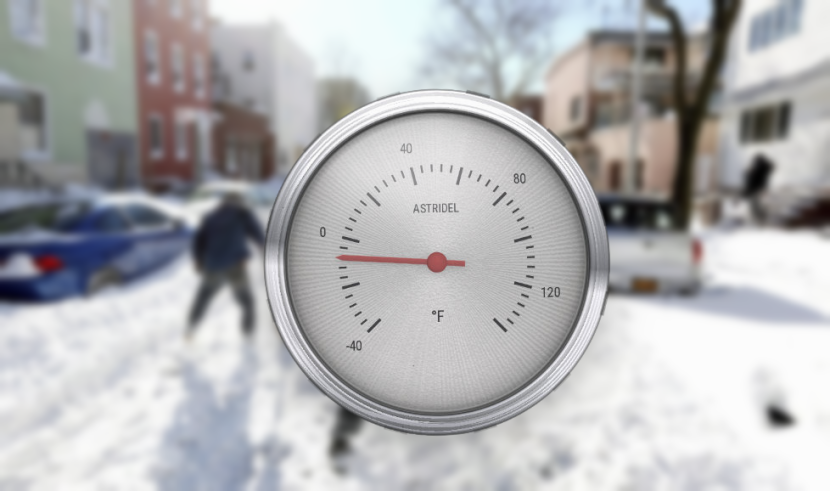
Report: -8,°F
